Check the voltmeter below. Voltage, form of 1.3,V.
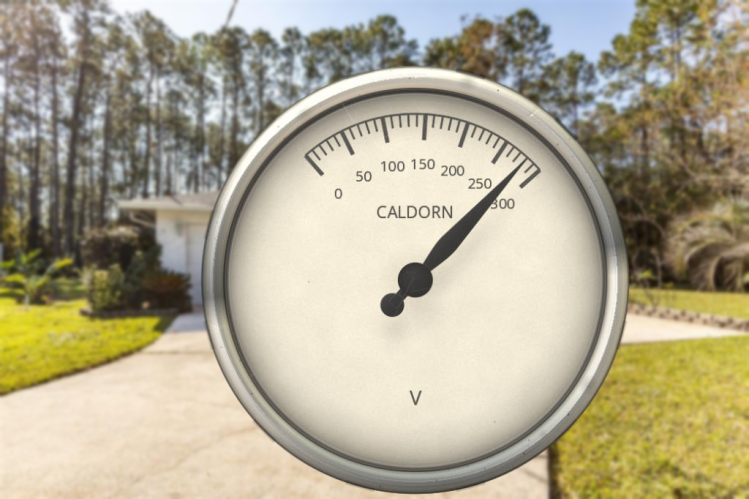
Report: 280,V
